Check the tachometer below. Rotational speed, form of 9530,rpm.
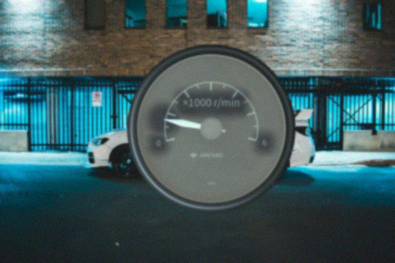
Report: 750,rpm
